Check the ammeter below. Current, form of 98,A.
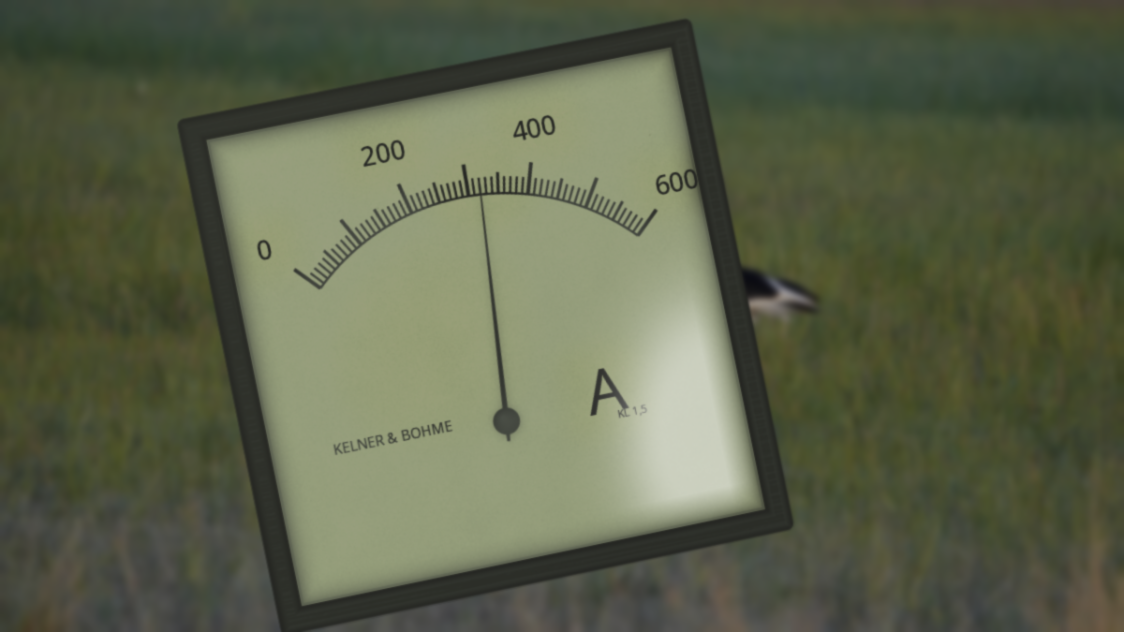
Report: 320,A
